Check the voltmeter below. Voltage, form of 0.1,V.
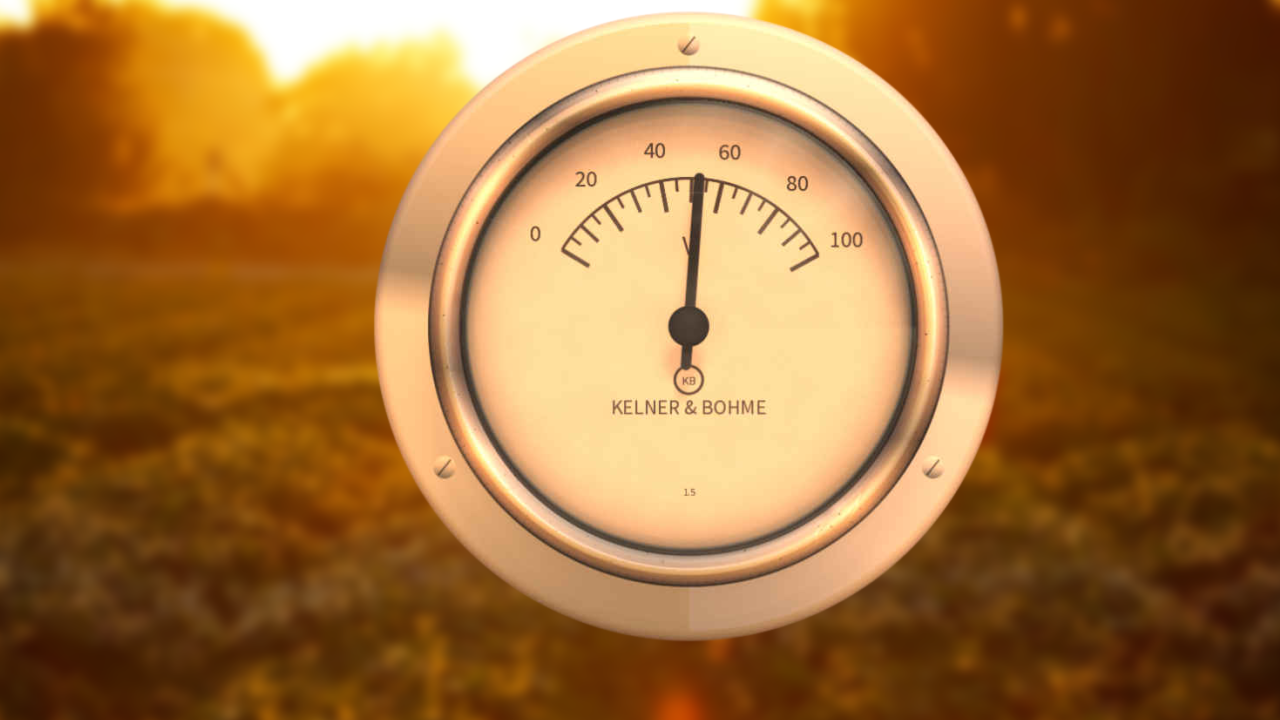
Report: 52.5,V
